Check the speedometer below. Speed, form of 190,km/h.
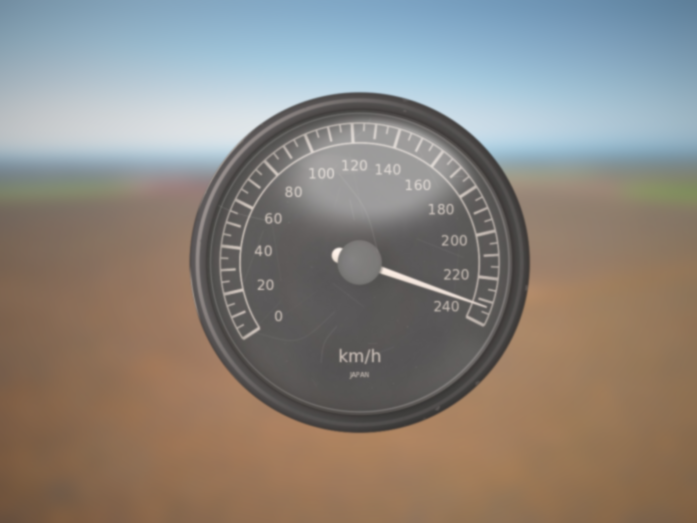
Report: 232.5,km/h
